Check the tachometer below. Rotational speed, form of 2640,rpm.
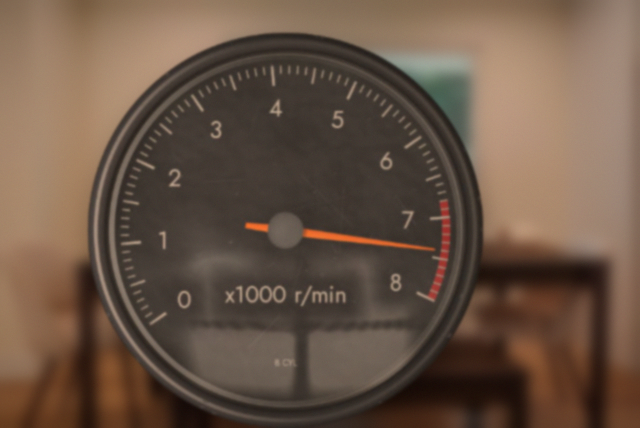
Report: 7400,rpm
